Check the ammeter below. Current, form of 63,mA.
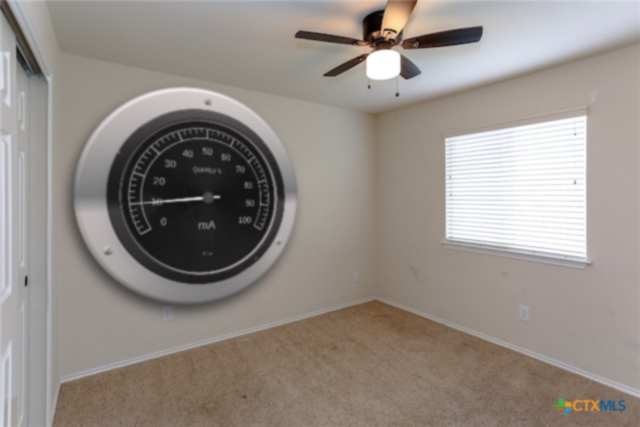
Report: 10,mA
